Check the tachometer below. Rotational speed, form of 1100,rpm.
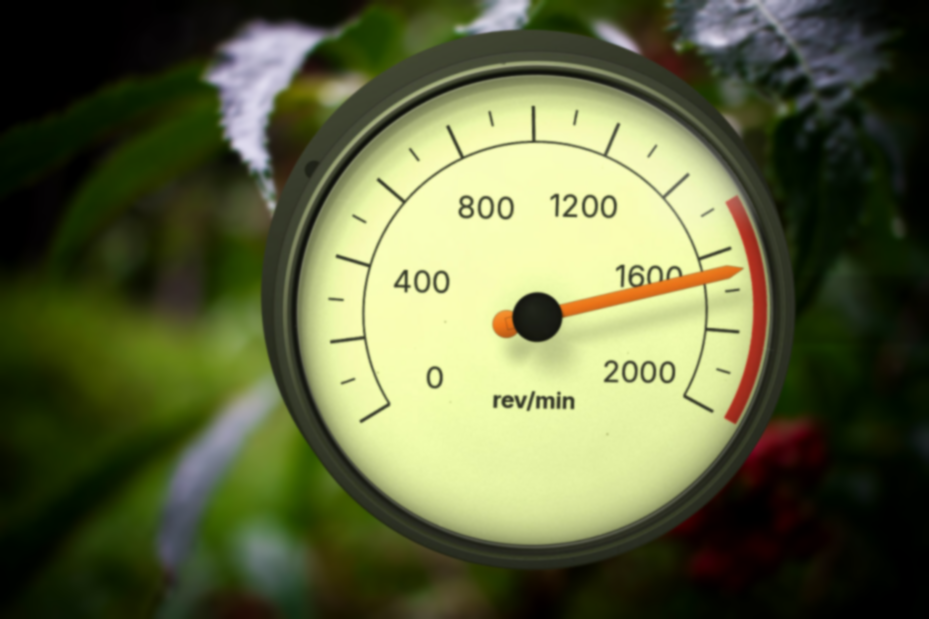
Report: 1650,rpm
